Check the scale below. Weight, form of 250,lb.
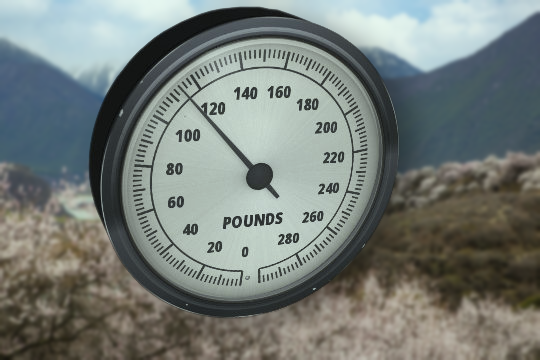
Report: 114,lb
